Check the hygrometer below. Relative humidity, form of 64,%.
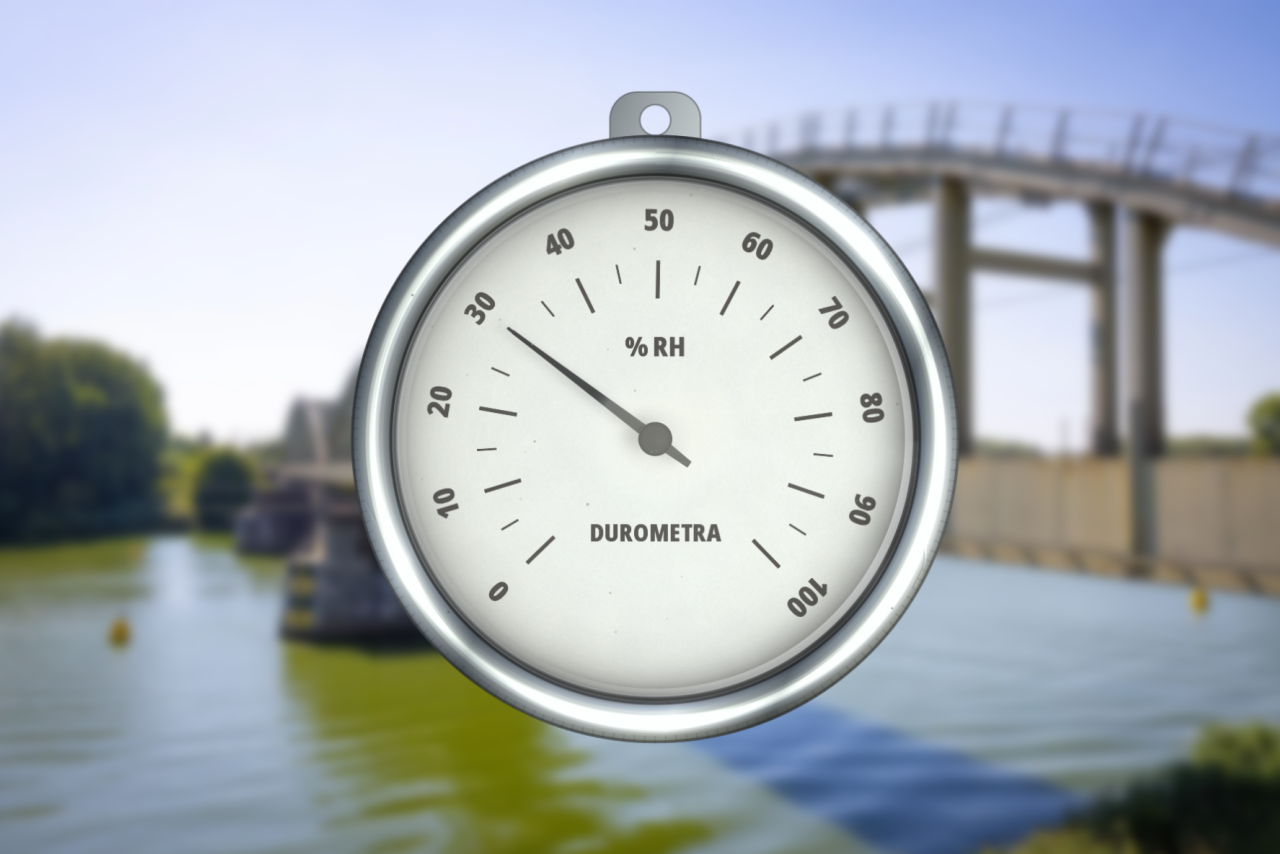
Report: 30,%
